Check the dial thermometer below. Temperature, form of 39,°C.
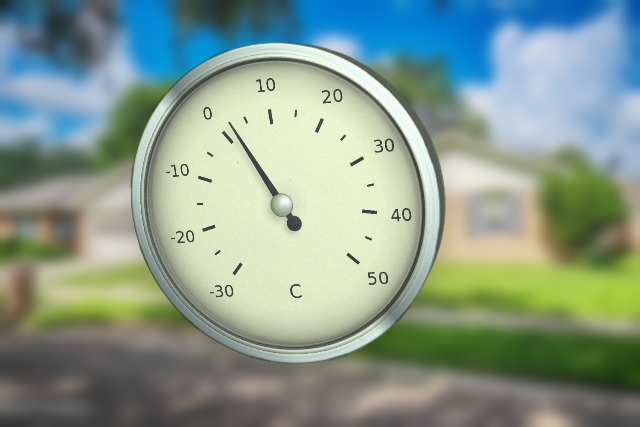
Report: 2.5,°C
